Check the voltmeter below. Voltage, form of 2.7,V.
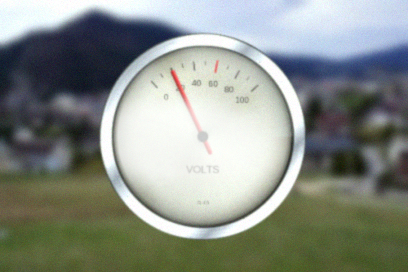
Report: 20,V
